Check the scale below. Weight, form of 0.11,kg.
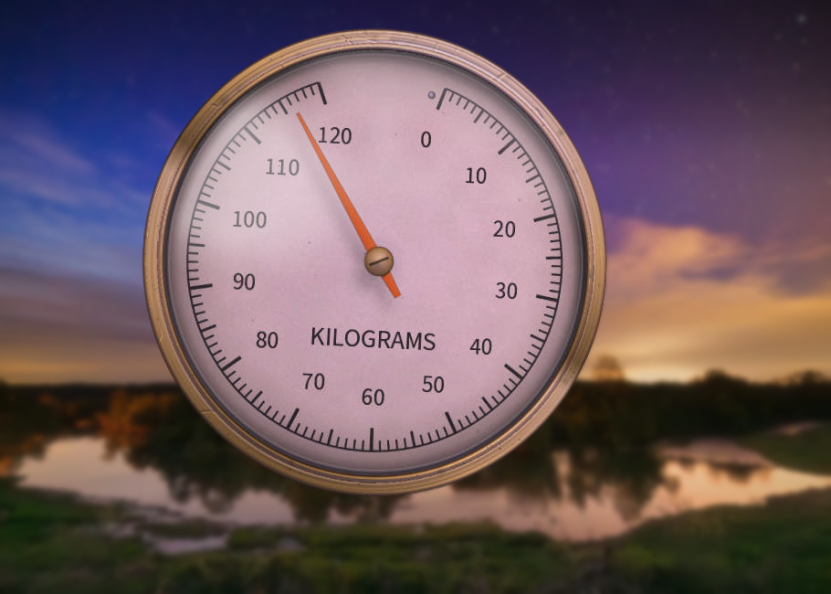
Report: 116,kg
